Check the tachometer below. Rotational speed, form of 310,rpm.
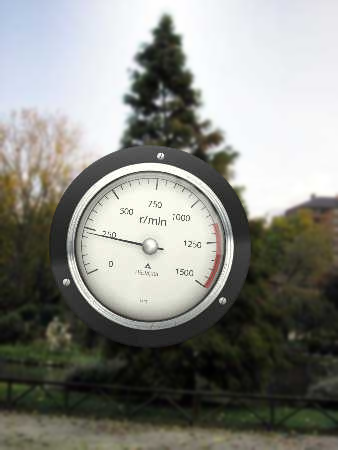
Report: 225,rpm
